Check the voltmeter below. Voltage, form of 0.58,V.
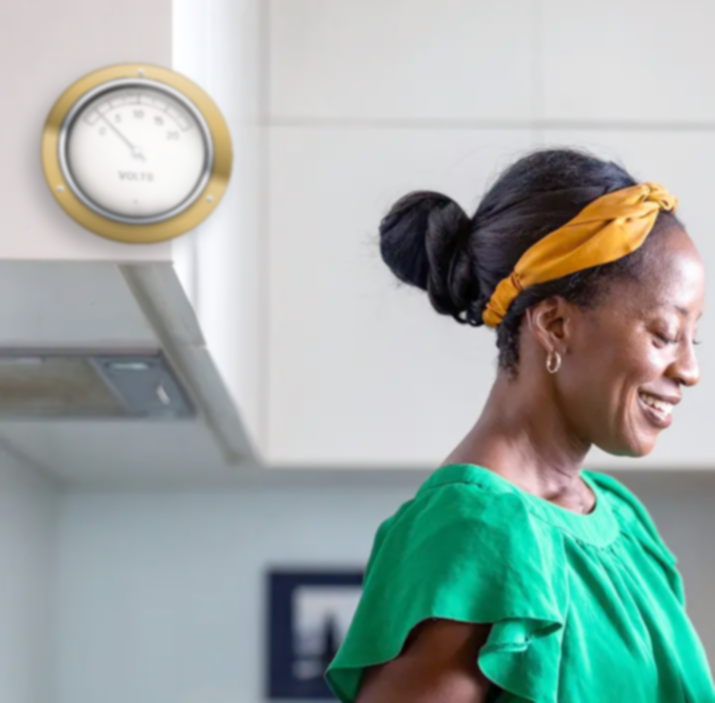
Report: 2.5,V
